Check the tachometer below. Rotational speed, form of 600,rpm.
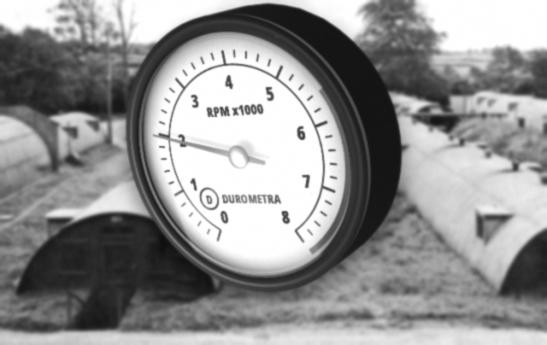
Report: 2000,rpm
